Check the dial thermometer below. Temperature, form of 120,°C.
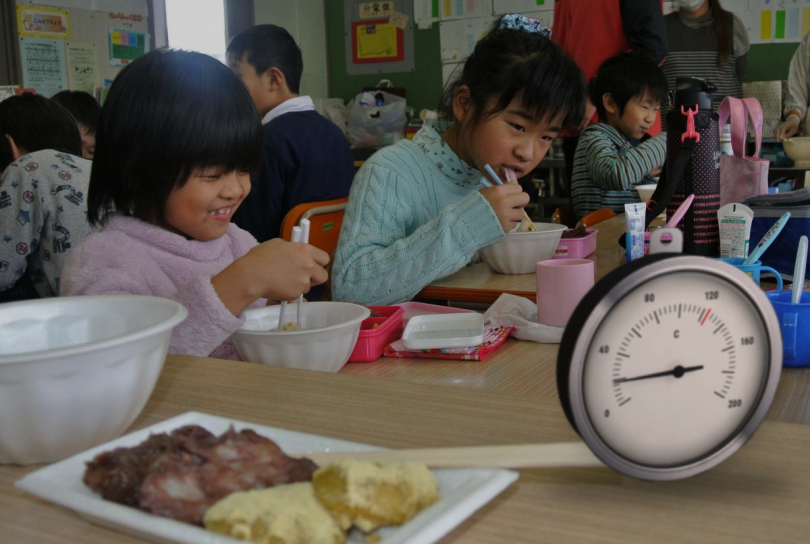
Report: 20,°C
